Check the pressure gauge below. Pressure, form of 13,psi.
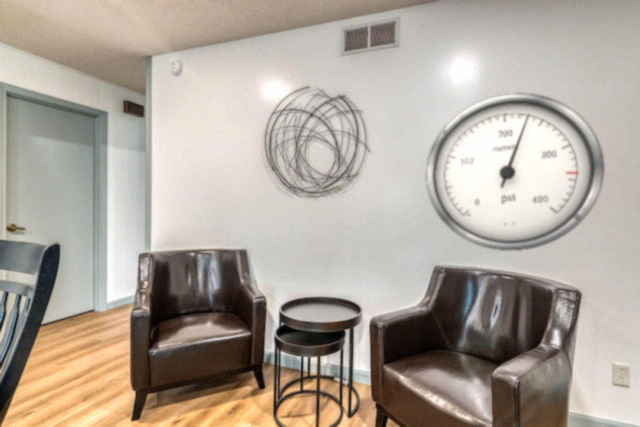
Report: 230,psi
